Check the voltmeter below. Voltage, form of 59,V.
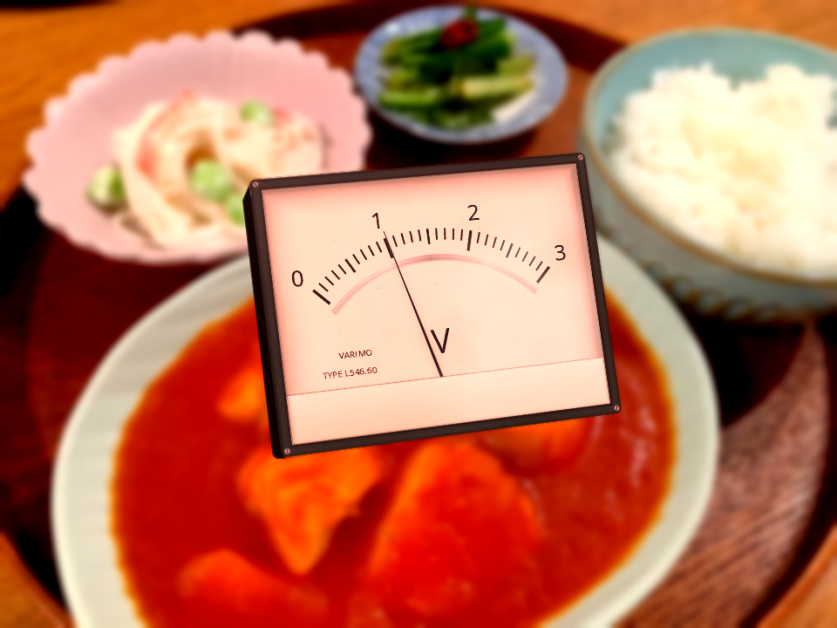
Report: 1,V
